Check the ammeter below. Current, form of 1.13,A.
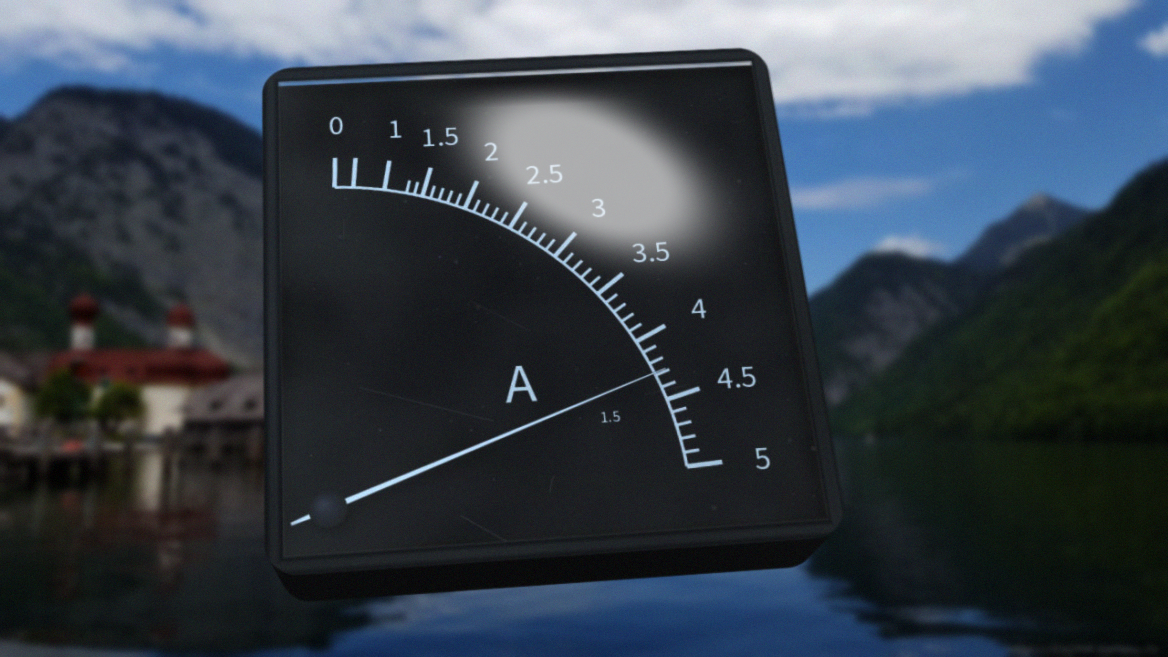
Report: 4.3,A
